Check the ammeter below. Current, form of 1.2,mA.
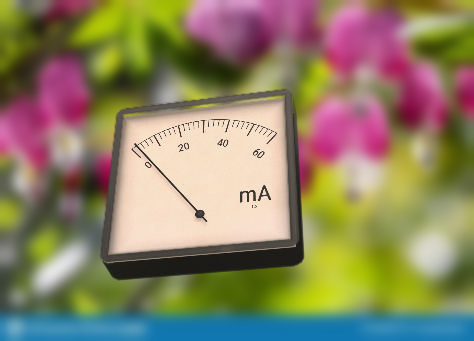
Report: 2,mA
